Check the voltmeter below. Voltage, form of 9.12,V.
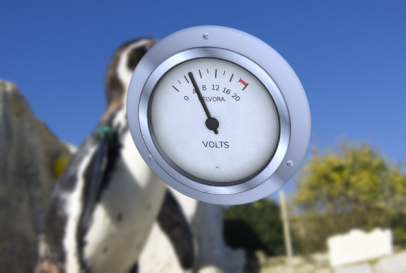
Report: 6,V
